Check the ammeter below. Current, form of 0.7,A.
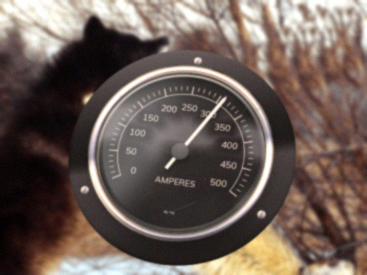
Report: 310,A
